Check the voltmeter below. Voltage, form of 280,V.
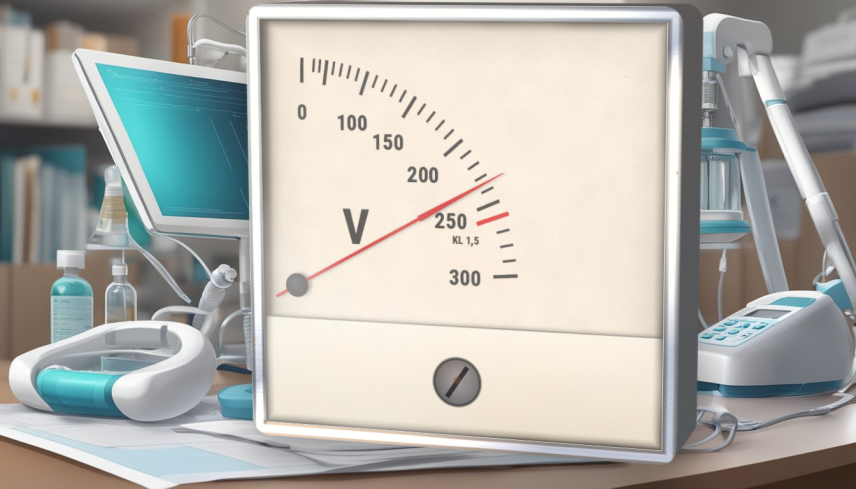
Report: 235,V
